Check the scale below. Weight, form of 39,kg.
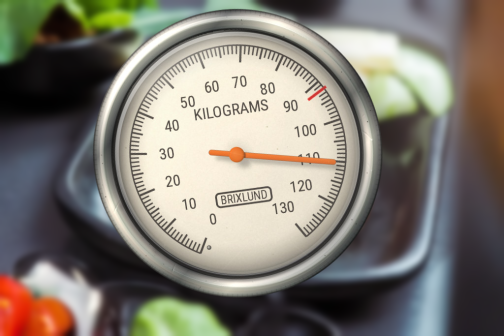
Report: 110,kg
